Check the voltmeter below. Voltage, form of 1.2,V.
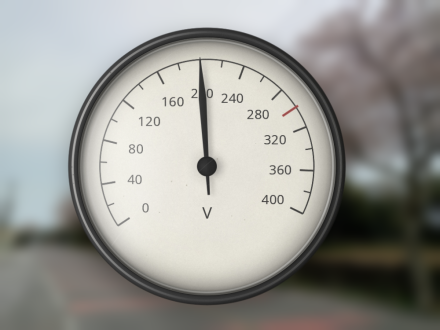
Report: 200,V
